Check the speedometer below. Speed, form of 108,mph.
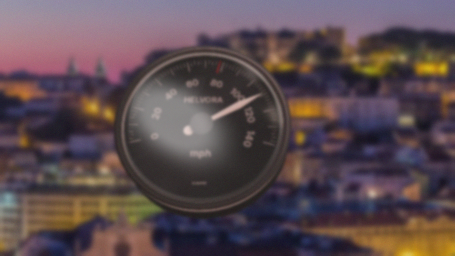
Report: 110,mph
